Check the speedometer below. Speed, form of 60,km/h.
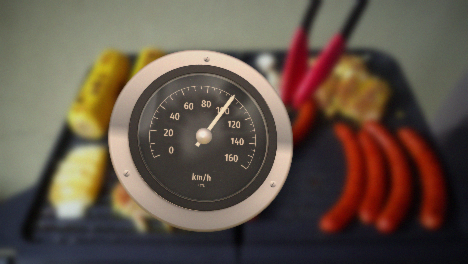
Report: 100,km/h
